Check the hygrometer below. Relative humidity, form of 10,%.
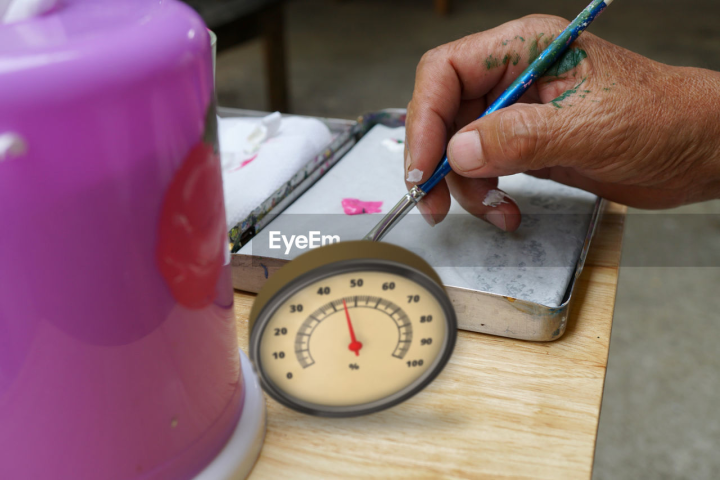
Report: 45,%
